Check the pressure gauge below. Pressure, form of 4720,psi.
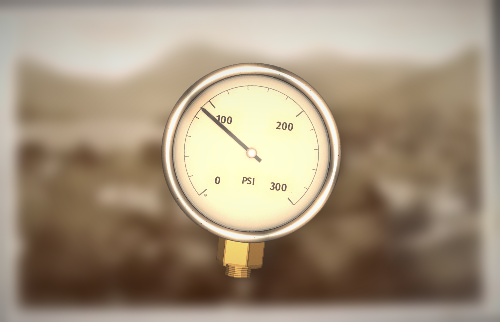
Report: 90,psi
